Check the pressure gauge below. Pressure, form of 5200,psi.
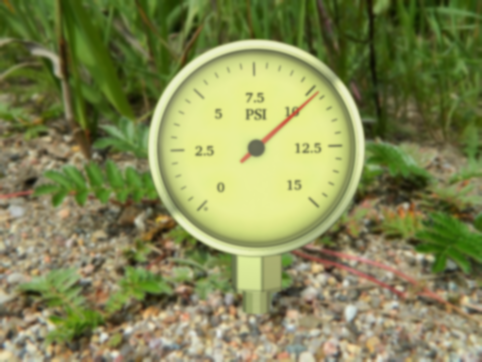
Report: 10.25,psi
